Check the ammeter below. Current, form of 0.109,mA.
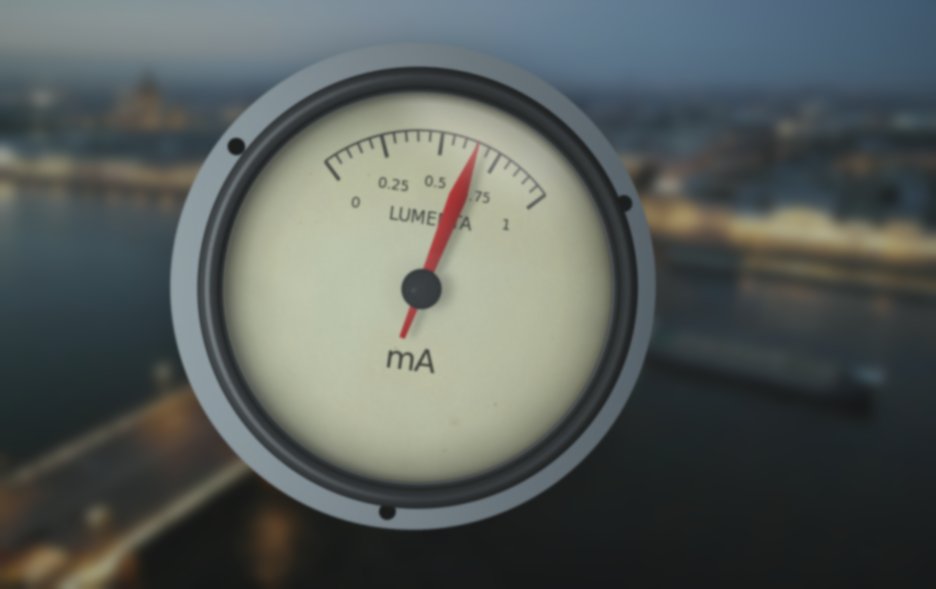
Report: 0.65,mA
